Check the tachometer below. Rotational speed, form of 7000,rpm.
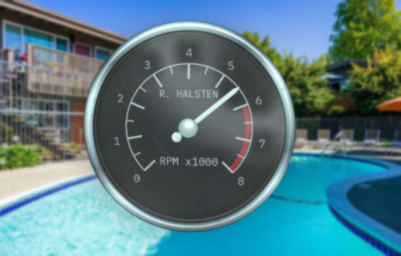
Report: 5500,rpm
